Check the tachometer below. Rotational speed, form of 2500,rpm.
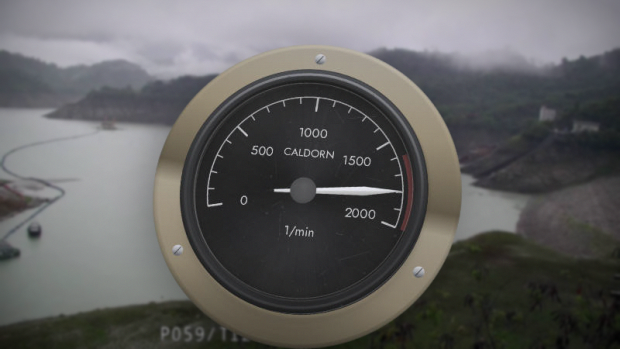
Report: 1800,rpm
